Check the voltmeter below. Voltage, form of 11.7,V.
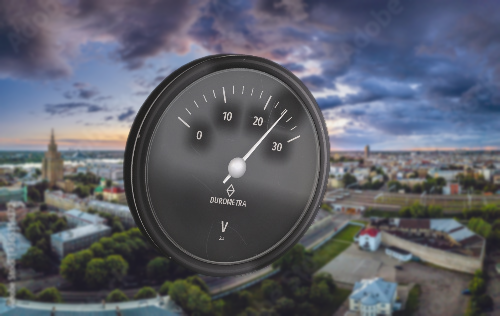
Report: 24,V
